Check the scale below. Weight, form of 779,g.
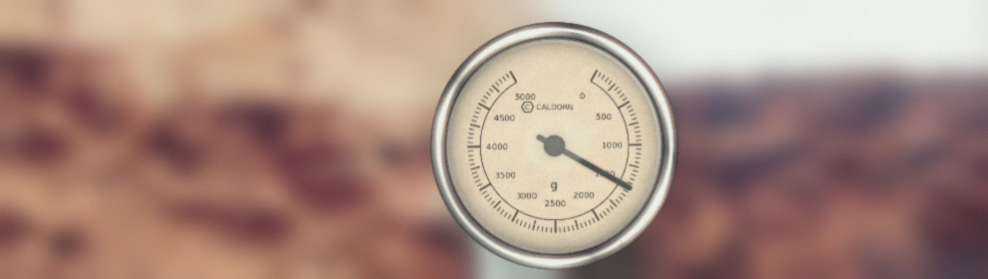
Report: 1500,g
